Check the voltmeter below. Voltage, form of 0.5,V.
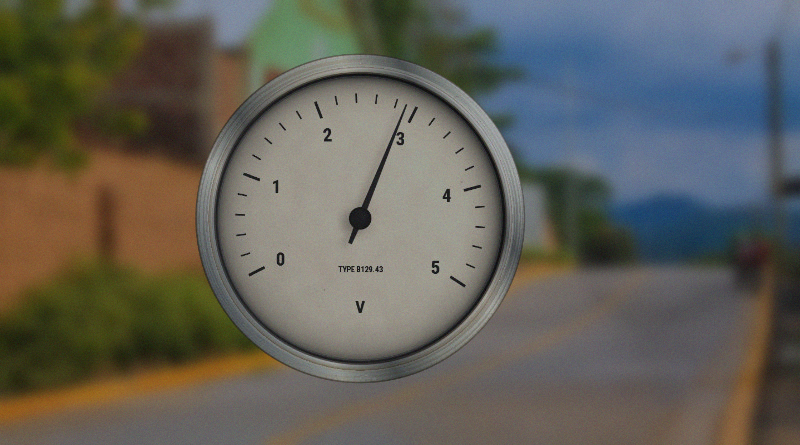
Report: 2.9,V
